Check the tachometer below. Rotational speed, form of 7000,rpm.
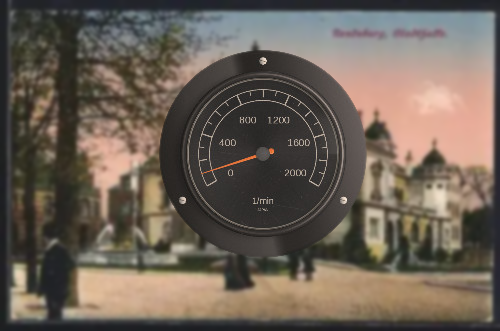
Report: 100,rpm
